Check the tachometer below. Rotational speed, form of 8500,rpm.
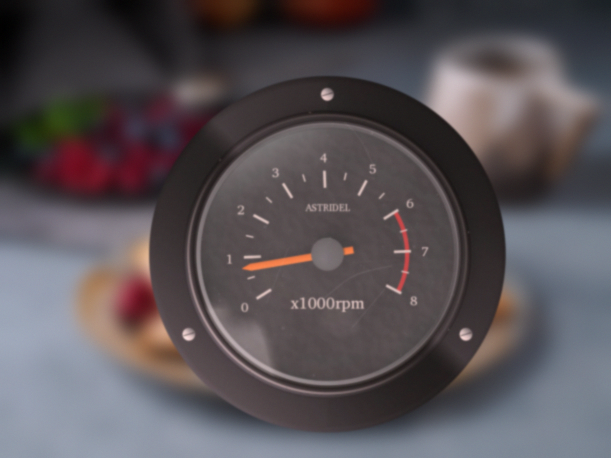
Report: 750,rpm
